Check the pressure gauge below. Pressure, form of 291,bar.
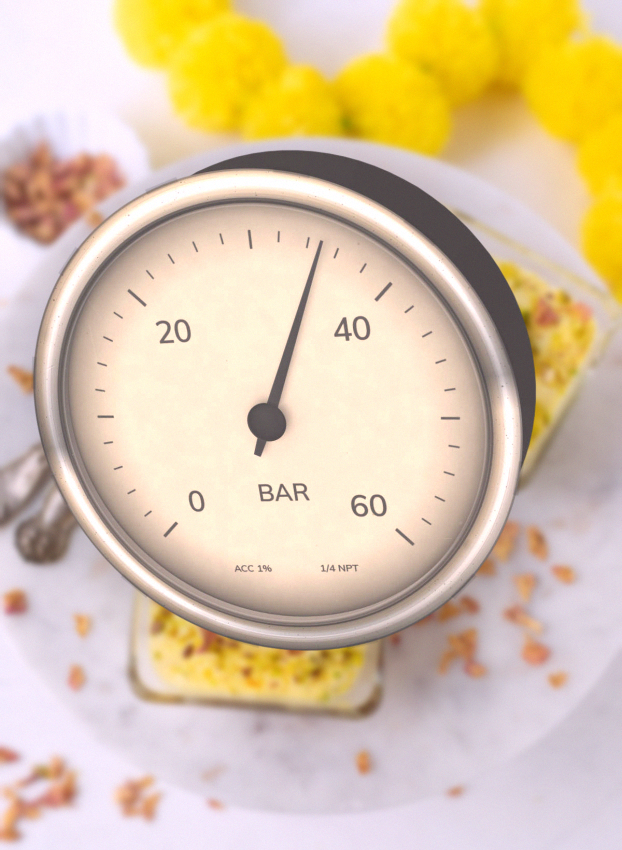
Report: 35,bar
